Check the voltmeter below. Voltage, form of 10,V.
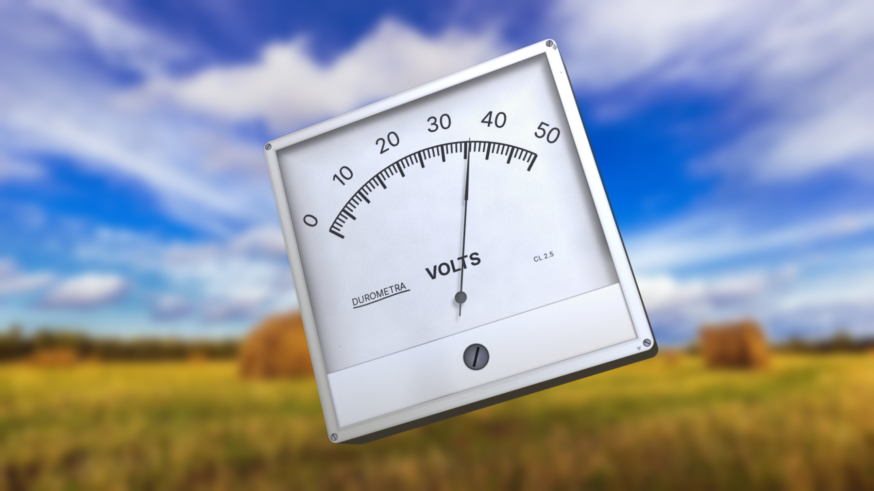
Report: 36,V
